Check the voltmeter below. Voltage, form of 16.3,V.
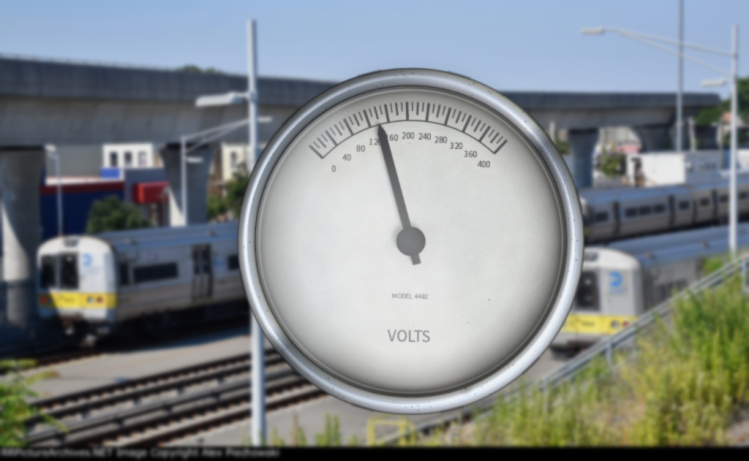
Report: 140,V
